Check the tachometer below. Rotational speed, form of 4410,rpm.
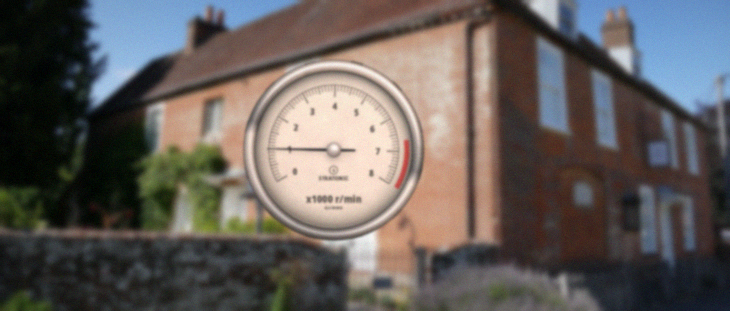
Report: 1000,rpm
